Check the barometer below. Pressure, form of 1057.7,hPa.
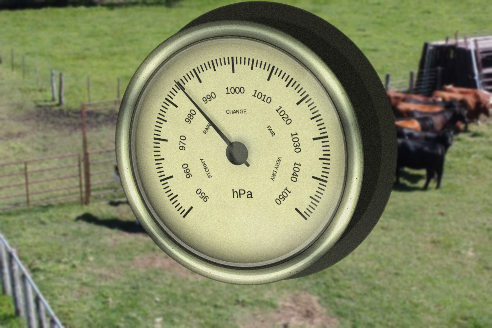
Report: 985,hPa
